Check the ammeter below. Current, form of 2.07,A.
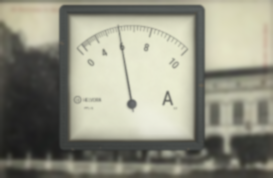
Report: 6,A
